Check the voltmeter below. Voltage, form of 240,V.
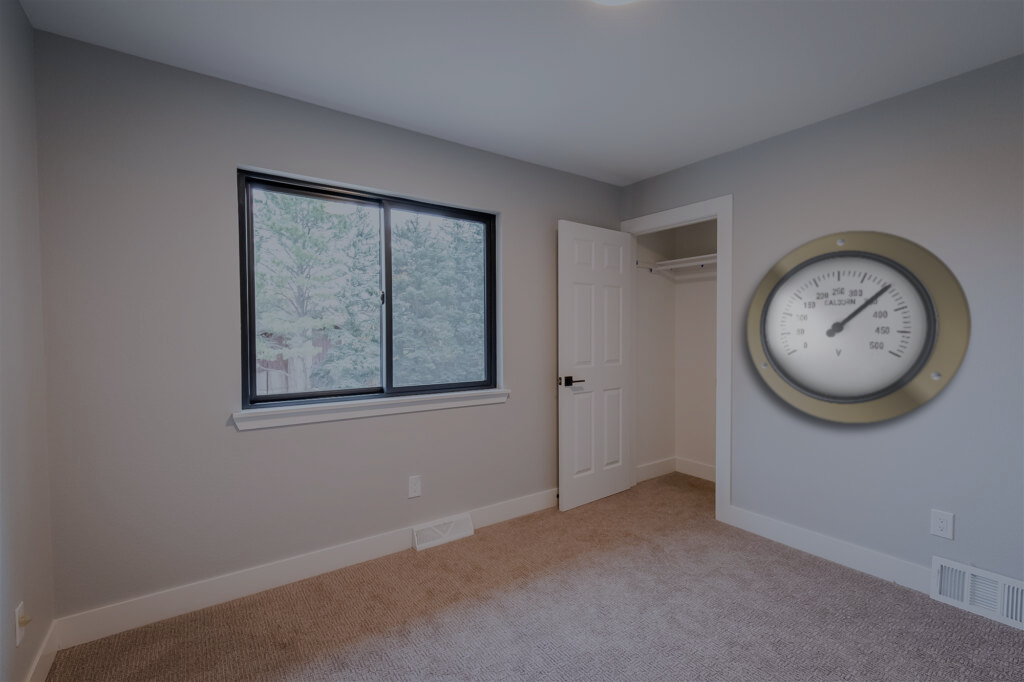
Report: 350,V
